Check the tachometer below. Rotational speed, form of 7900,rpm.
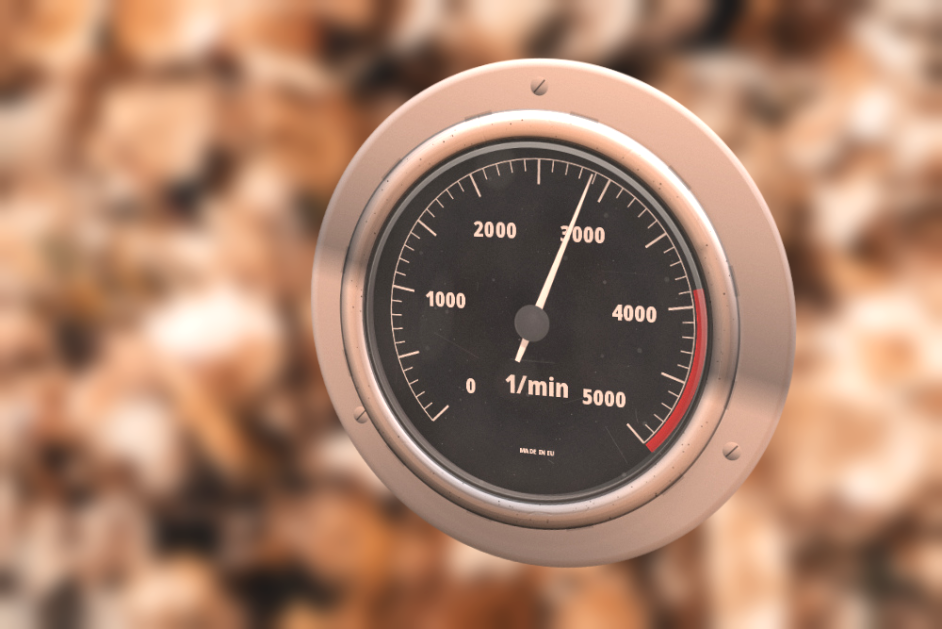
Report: 2900,rpm
